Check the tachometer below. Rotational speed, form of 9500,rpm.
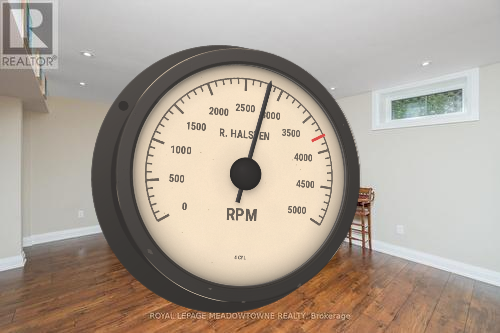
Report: 2800,rpm
